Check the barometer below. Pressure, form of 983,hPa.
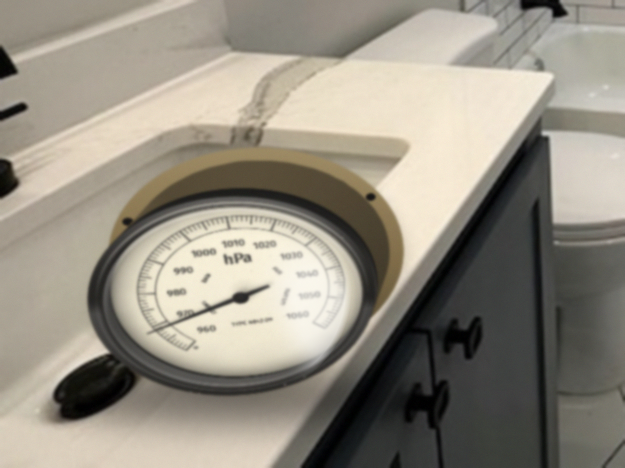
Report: 970,hPa
